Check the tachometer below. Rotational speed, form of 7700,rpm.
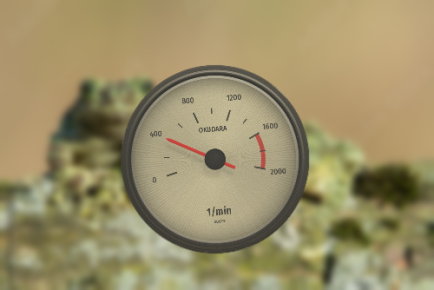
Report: 400,rpm
